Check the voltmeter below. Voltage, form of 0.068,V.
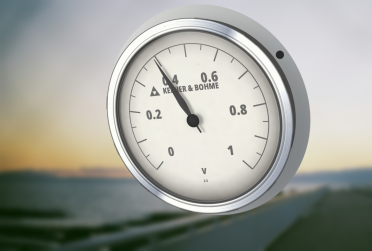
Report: 0.4,V
